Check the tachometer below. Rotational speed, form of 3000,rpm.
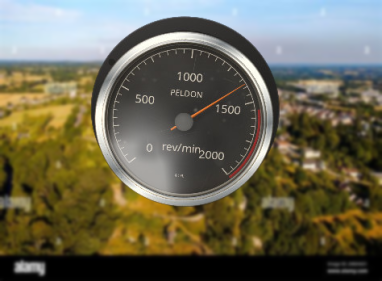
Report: 1375,rpm
